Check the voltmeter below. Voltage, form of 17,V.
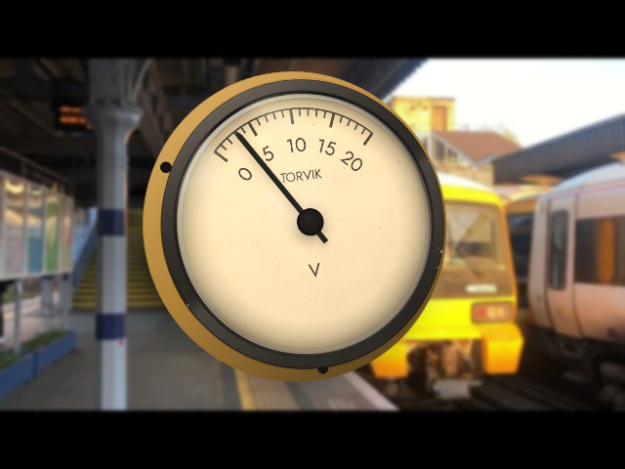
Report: 3,V
